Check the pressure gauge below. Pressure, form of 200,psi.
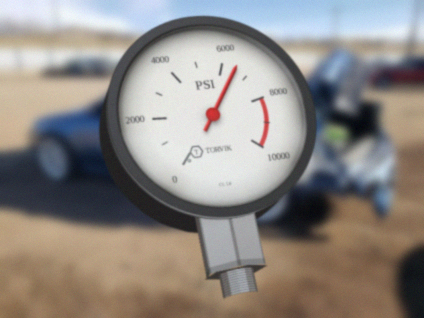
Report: 6500,psi
